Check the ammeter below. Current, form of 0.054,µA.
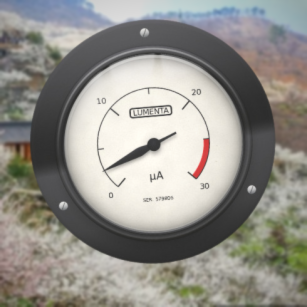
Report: 2.5,µA
